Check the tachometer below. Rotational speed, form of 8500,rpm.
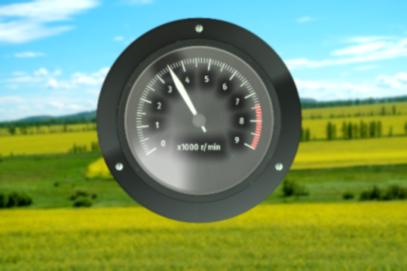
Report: 3500,rpm
